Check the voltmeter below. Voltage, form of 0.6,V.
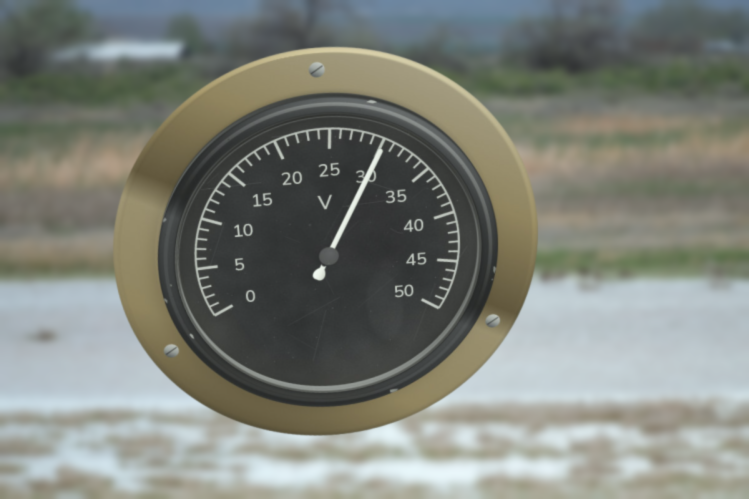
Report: 30,V
